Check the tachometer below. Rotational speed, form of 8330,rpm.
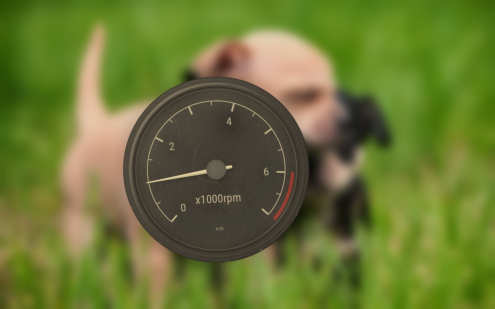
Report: 1000,rpm
